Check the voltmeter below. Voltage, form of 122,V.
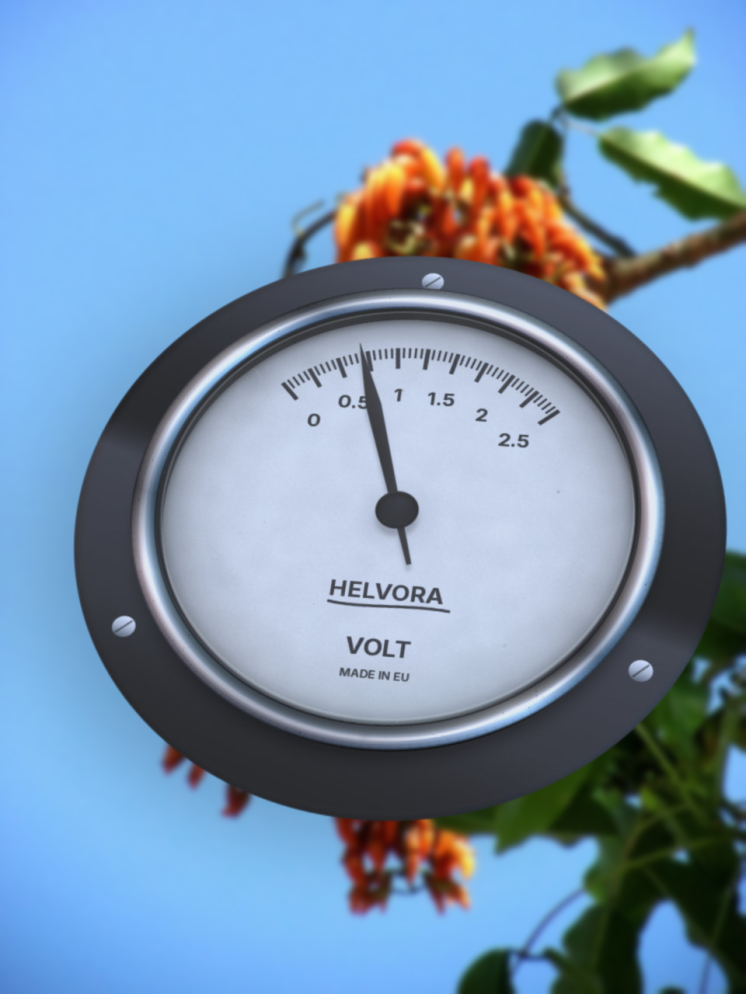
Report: 0.7,V
